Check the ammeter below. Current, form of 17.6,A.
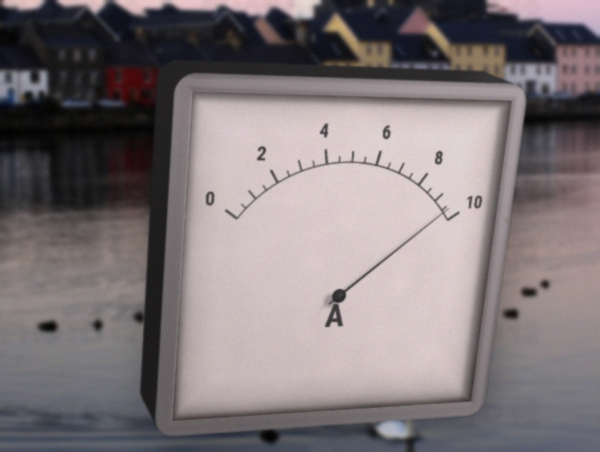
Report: 9.5,A
